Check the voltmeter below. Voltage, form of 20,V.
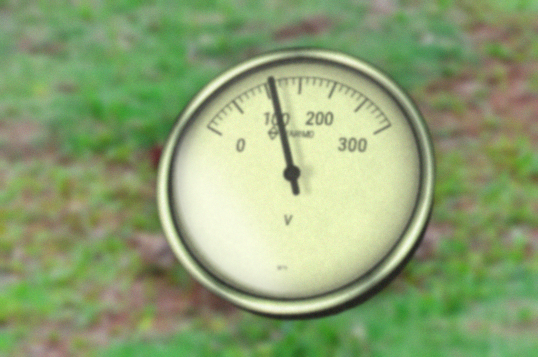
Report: 110,V
